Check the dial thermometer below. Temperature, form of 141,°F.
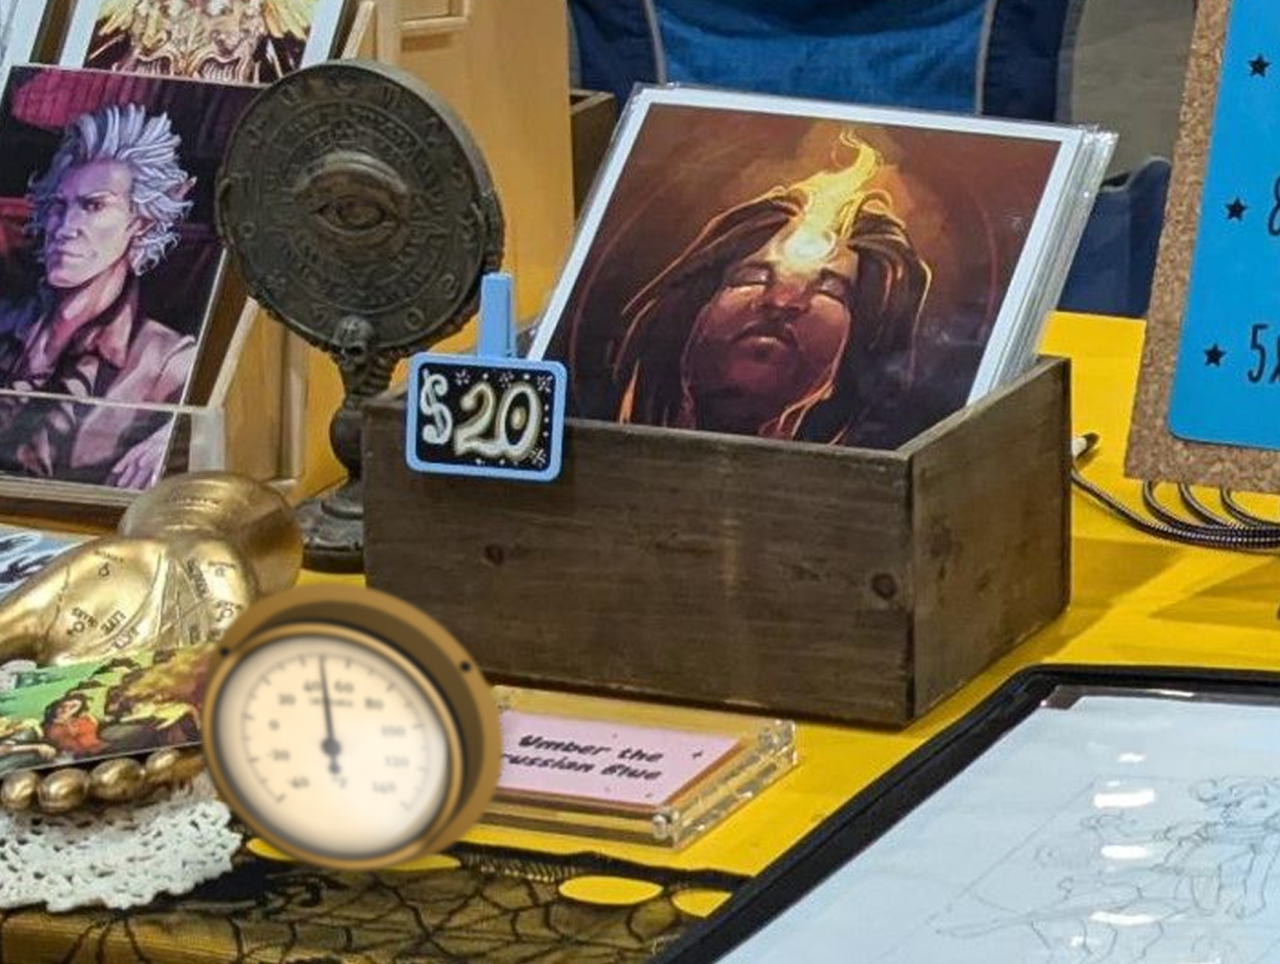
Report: 50,°F
